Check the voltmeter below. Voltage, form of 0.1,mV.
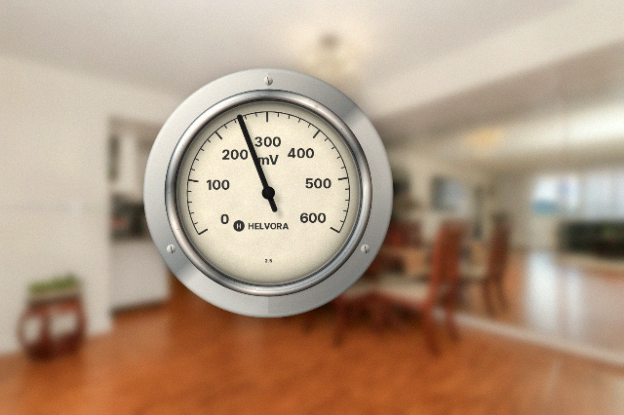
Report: 250,mV
